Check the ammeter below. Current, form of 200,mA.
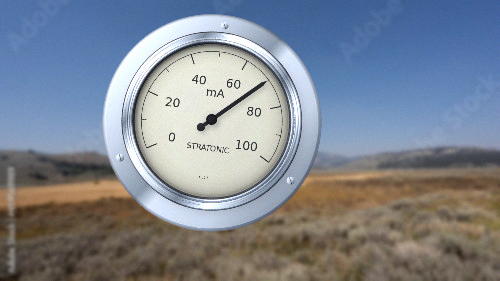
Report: 70,mA
